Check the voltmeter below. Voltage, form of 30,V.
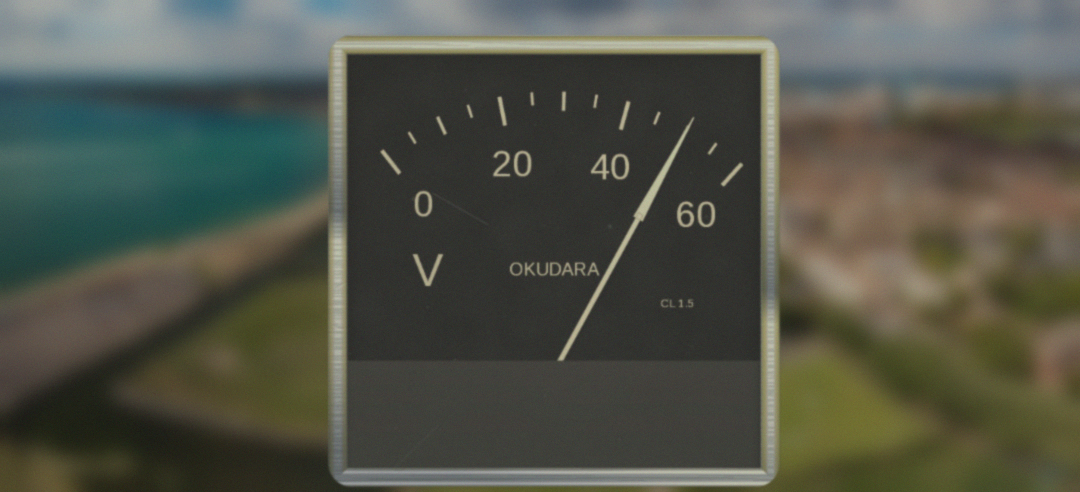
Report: 50,V
